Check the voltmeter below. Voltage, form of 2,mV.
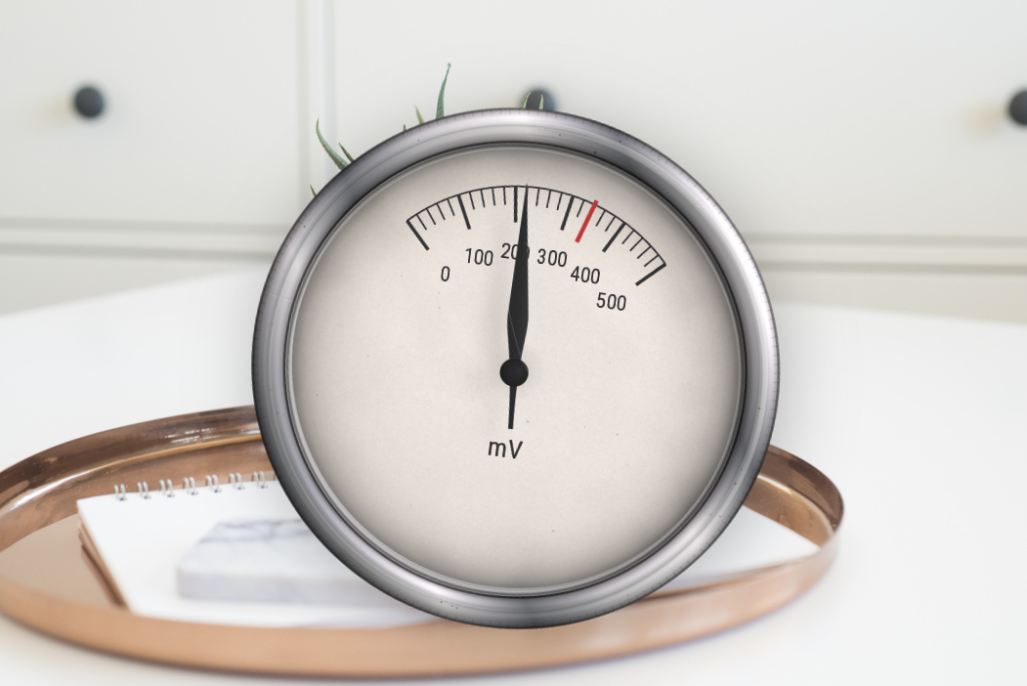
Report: 220,mV
